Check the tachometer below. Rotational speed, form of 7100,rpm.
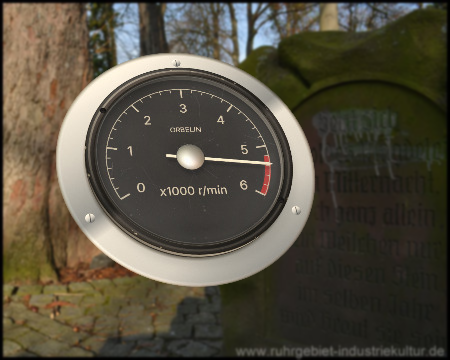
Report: 5400,rpm
